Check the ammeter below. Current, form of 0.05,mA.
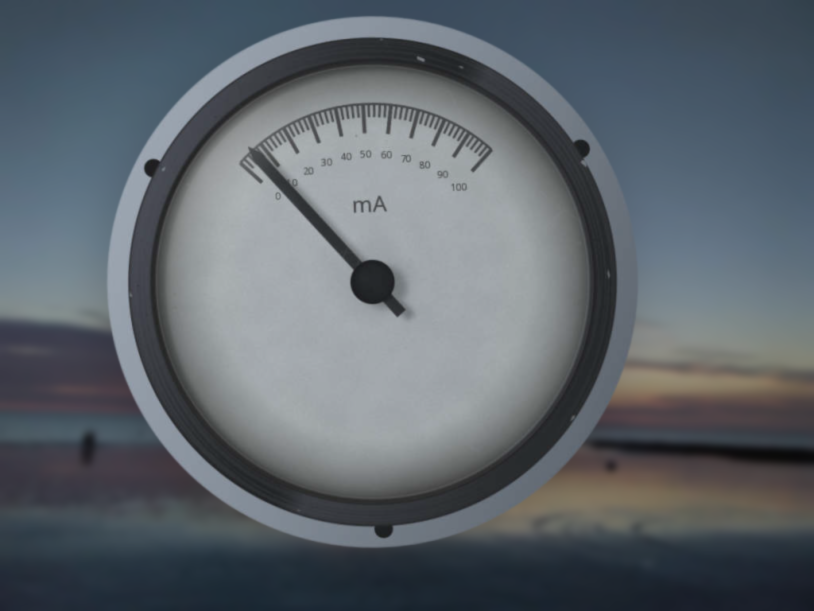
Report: 6,mA
